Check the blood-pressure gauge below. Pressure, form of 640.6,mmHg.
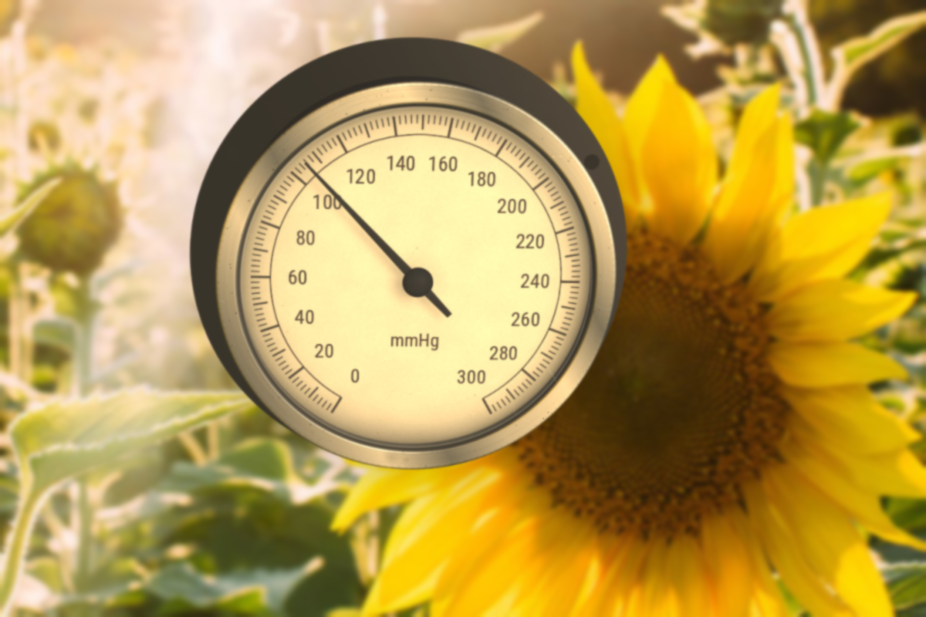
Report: 106,mmHg
